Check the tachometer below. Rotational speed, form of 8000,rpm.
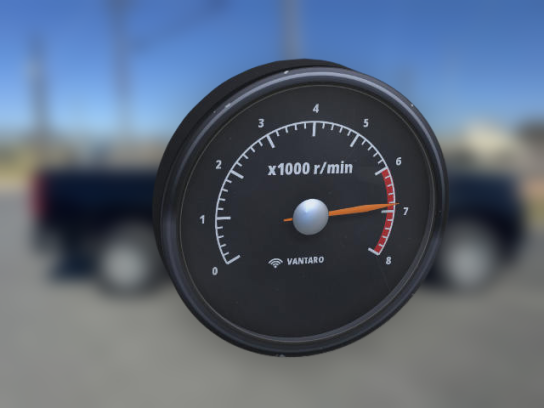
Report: 6800,rpm
